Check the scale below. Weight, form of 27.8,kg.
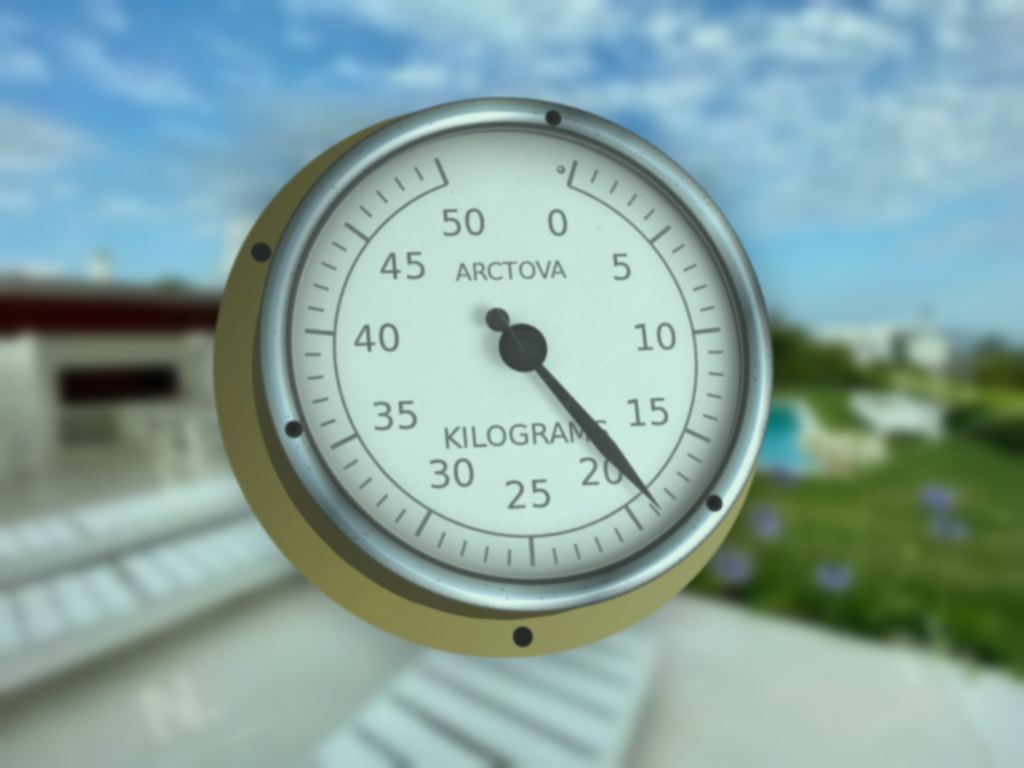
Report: 19,kg
